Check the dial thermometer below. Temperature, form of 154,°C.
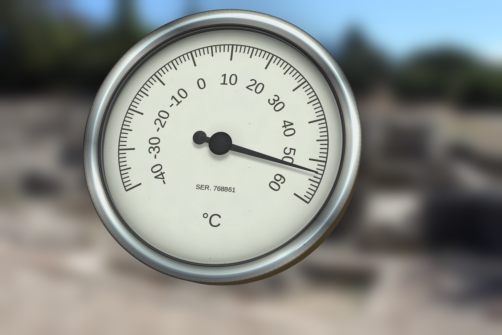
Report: 53,°C
